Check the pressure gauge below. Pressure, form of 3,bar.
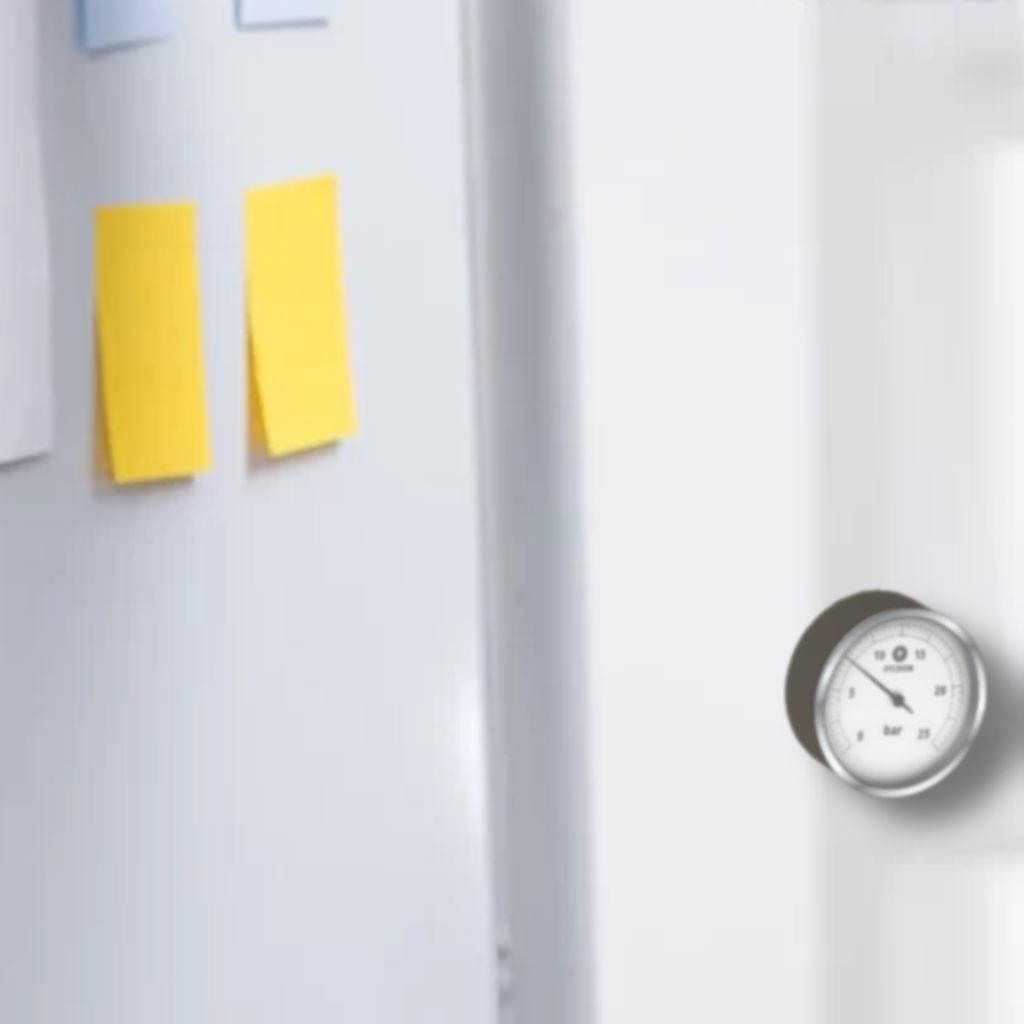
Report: 7.5,bar
